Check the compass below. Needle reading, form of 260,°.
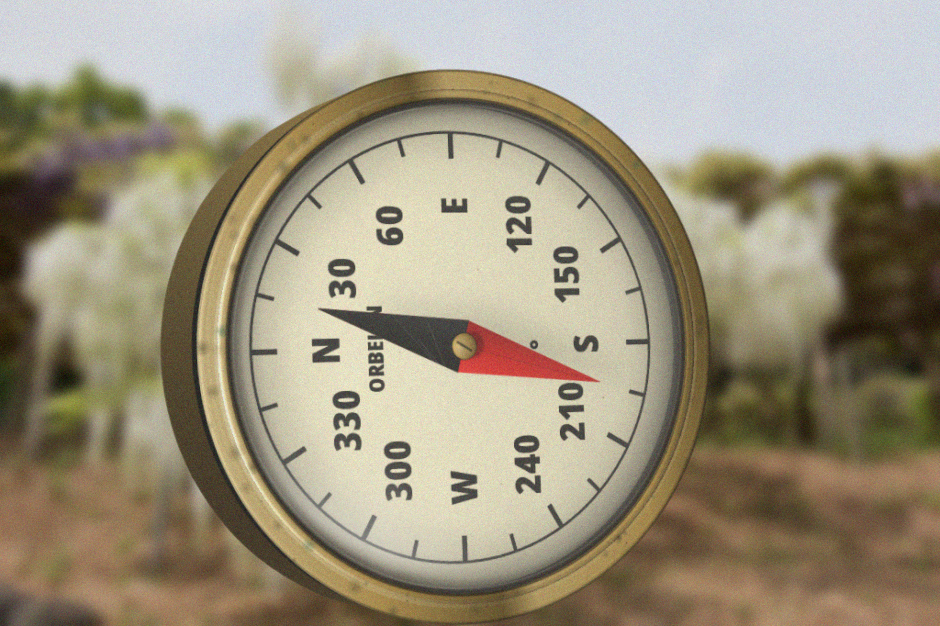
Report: 195,°
